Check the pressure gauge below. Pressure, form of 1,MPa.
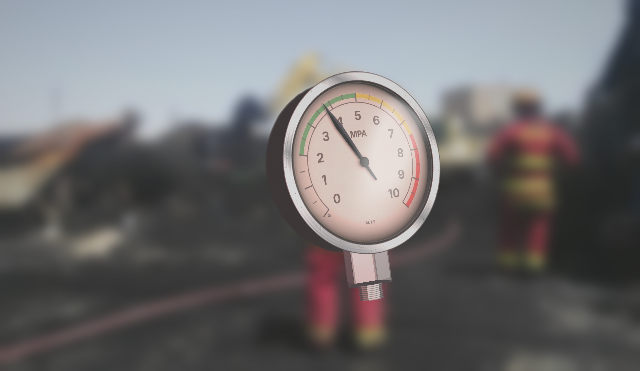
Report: 3.75,MPa
